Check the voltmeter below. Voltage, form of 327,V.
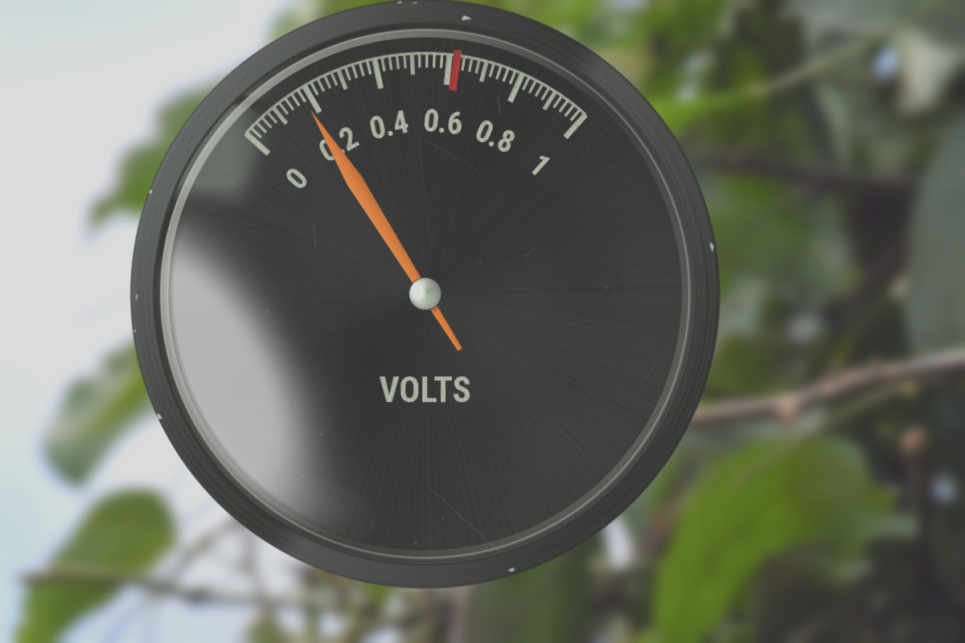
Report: 0.18,V
